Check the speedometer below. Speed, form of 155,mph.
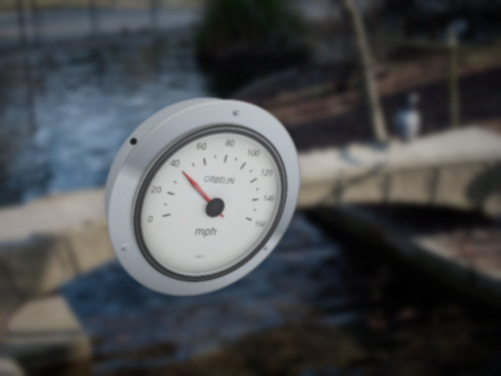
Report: 40,mph
